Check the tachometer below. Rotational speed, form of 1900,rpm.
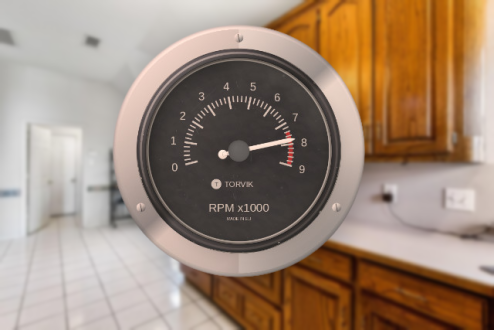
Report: 7800,rpm
